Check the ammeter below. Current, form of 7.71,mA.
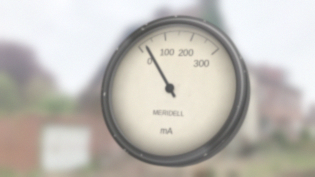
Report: 25,mA
